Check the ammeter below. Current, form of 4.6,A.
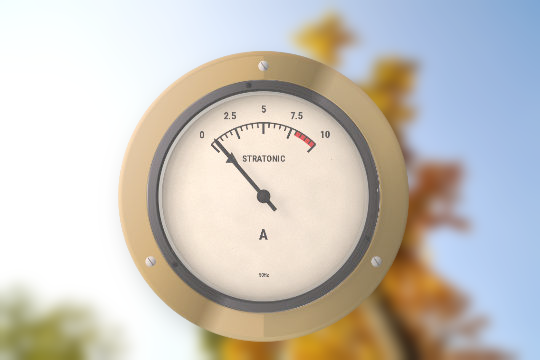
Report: 0.5,A
